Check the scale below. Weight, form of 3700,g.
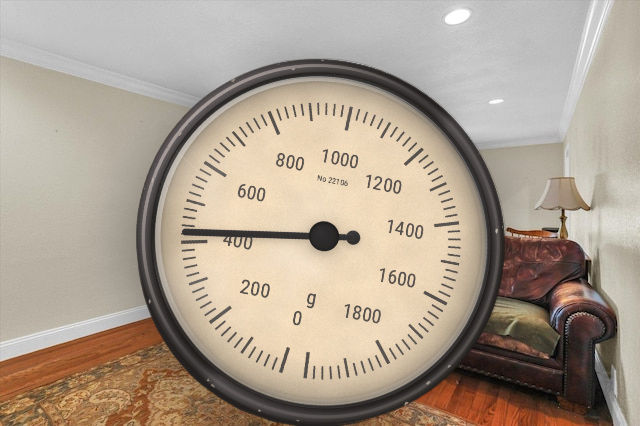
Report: 420,g
